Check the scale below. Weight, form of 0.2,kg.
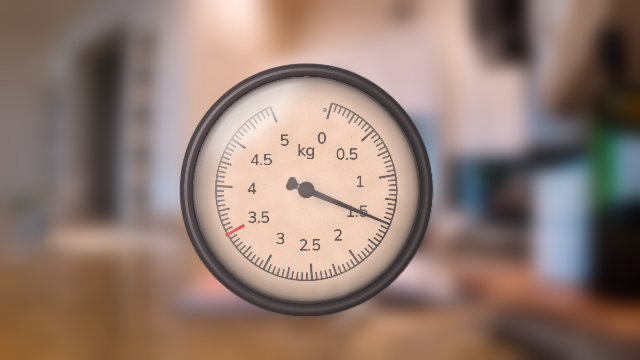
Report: 1.5,kg
